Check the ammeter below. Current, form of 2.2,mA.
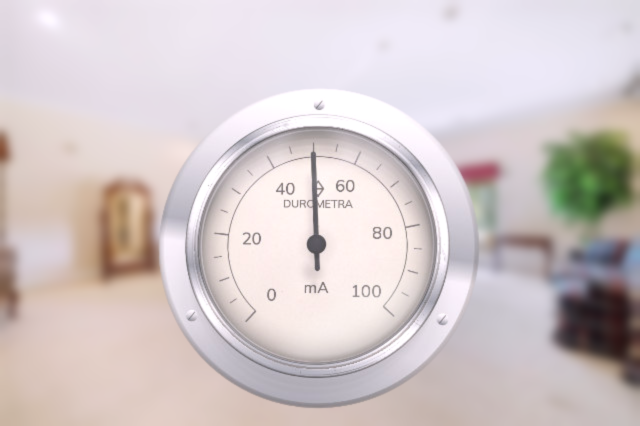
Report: 50,mA
